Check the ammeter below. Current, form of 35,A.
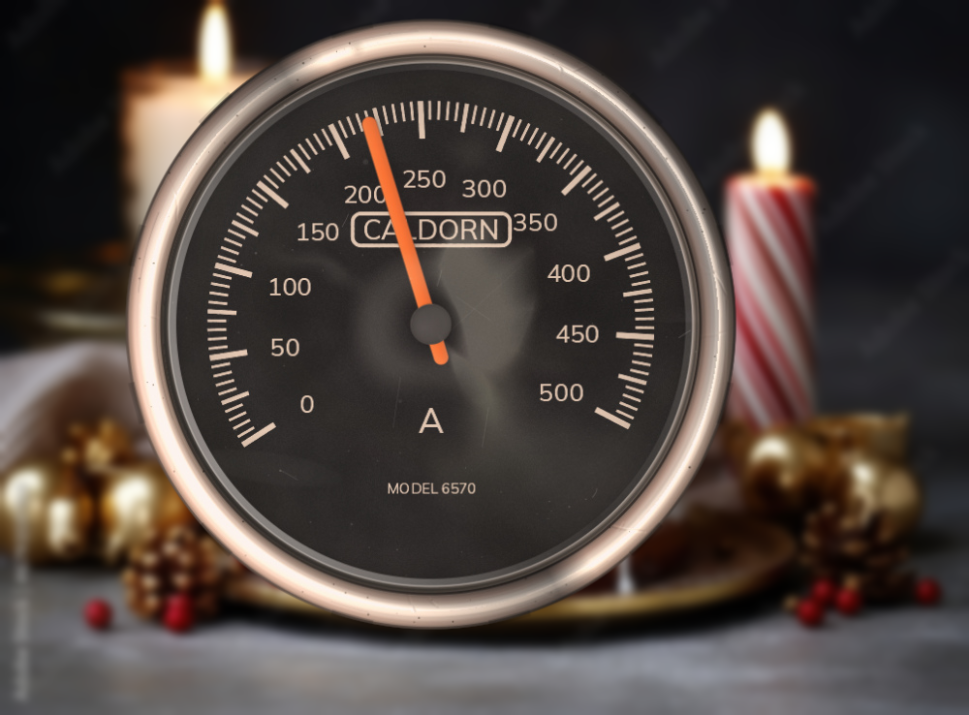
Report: 220,A
